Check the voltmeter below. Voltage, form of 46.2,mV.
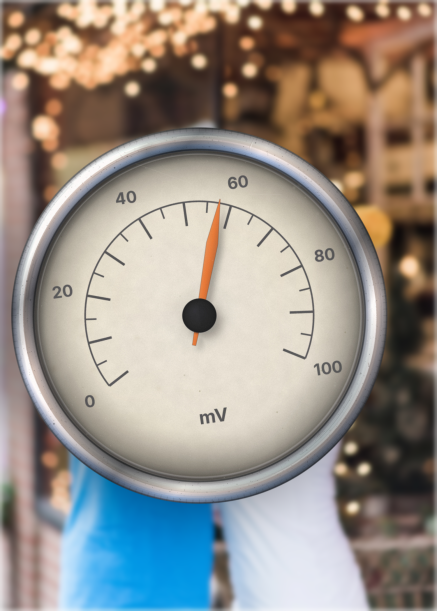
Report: 57.5,mV
